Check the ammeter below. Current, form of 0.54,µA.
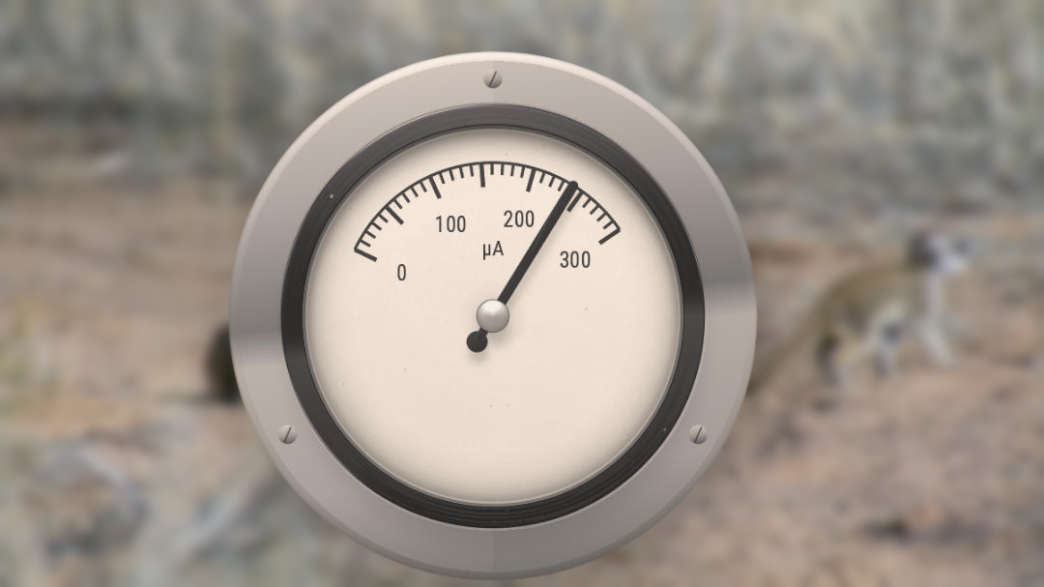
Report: 240,µA
